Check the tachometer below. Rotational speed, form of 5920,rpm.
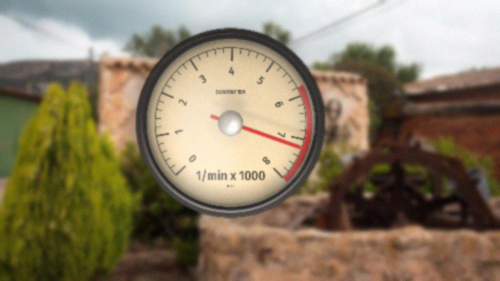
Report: 7200,rpm
